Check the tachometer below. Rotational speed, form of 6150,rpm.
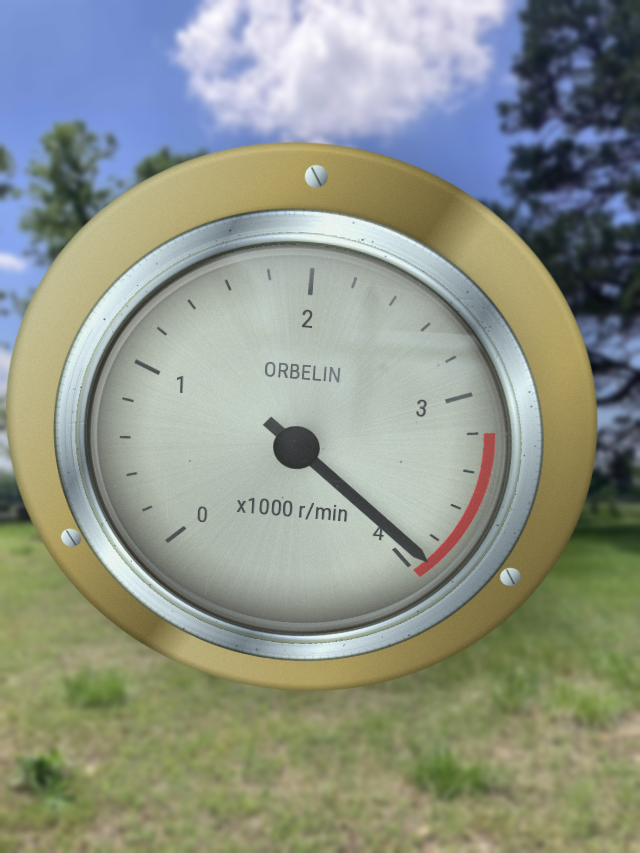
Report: 3900,rpm
